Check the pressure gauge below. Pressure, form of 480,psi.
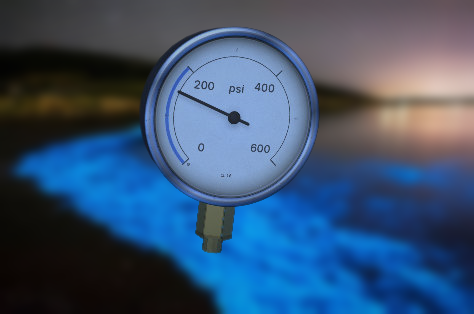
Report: 150,psi
